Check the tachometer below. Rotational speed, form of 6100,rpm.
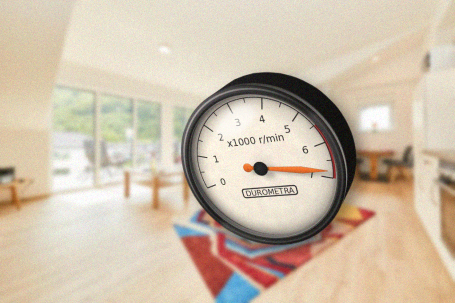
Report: 6750,rpm
